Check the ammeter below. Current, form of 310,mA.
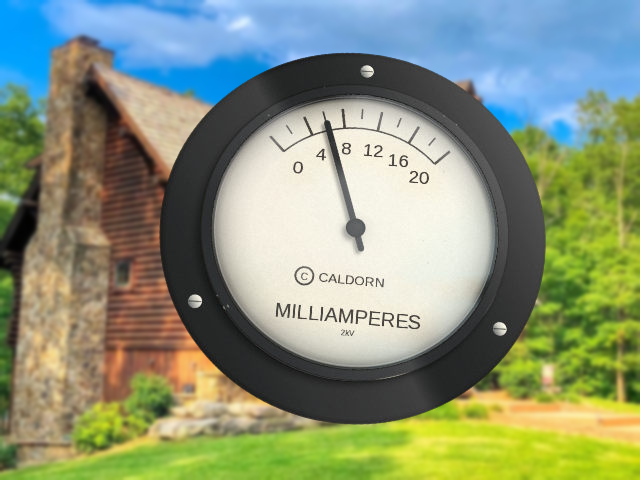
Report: 6,mA
